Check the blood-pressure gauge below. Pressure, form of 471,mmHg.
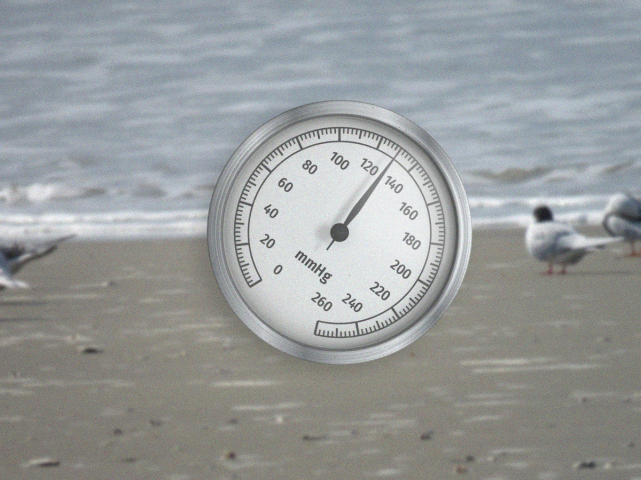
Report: 130,mmHg
